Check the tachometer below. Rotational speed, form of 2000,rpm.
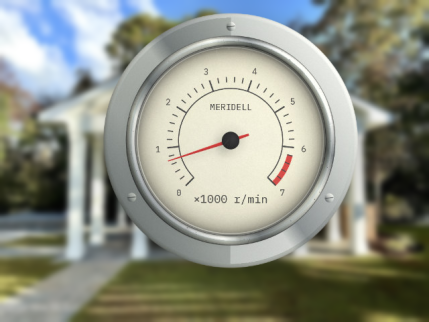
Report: 700,rpm
